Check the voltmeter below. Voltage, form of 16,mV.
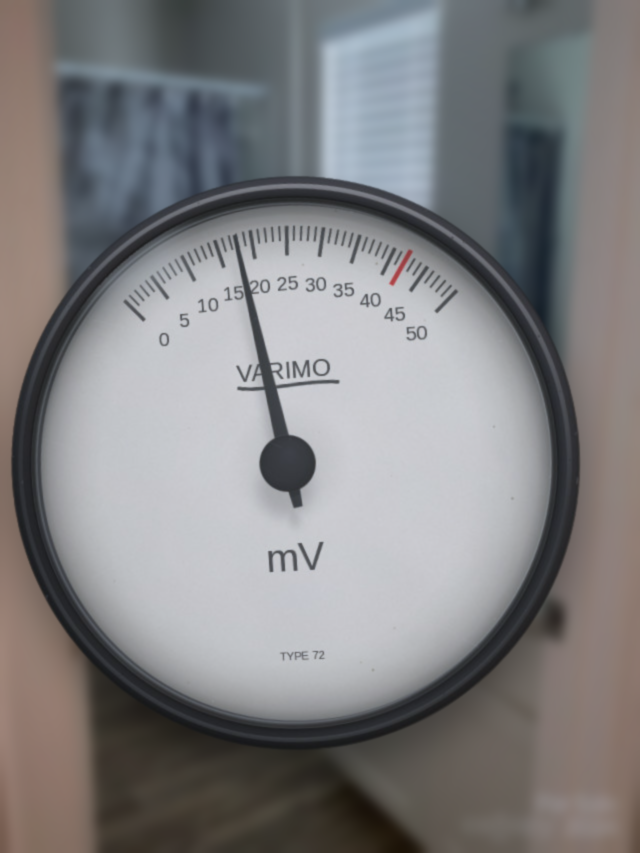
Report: 18,mV
